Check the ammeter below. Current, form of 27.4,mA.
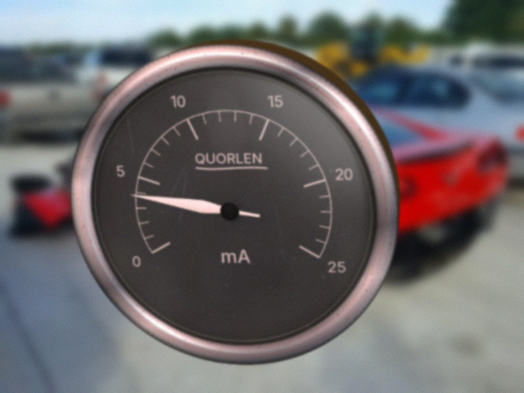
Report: 4,mA
